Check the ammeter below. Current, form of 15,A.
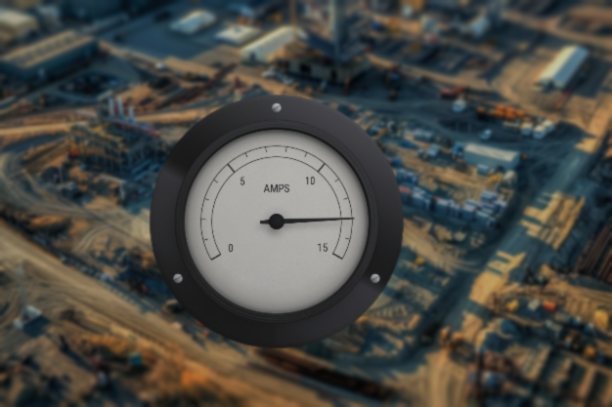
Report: 13,A
